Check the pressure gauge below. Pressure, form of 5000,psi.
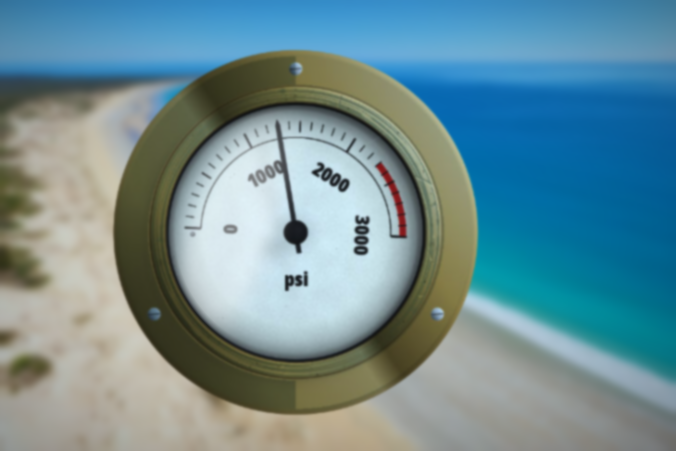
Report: 1300,psi
